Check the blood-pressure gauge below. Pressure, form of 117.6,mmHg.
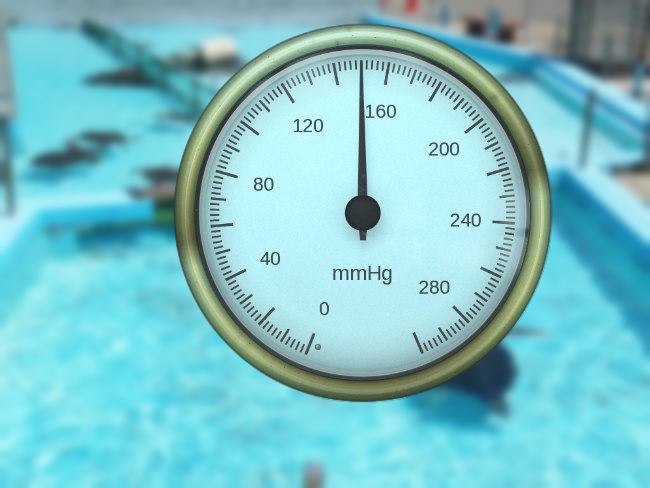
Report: 150,mmHg
